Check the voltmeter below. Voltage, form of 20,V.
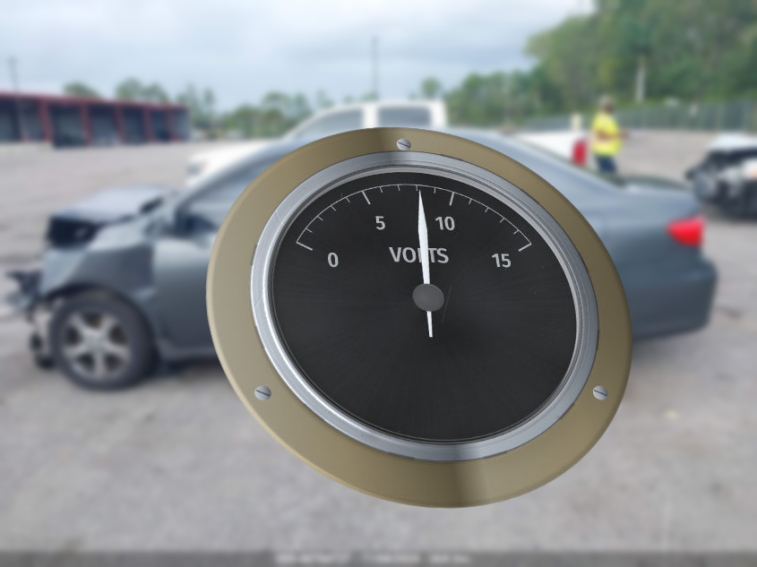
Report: 8,V
